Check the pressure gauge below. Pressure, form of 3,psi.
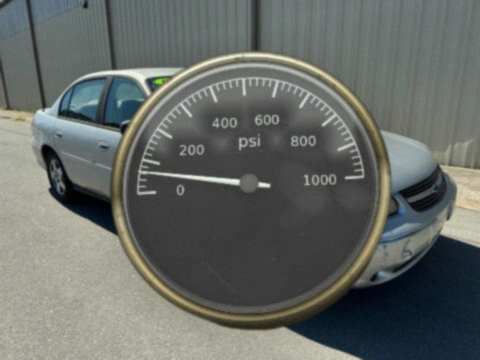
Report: 60,psi
